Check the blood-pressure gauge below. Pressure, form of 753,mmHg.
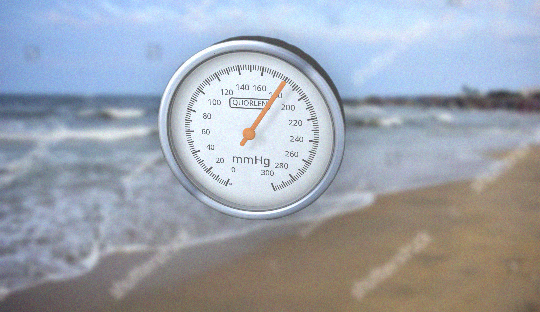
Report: 180,mmHg
